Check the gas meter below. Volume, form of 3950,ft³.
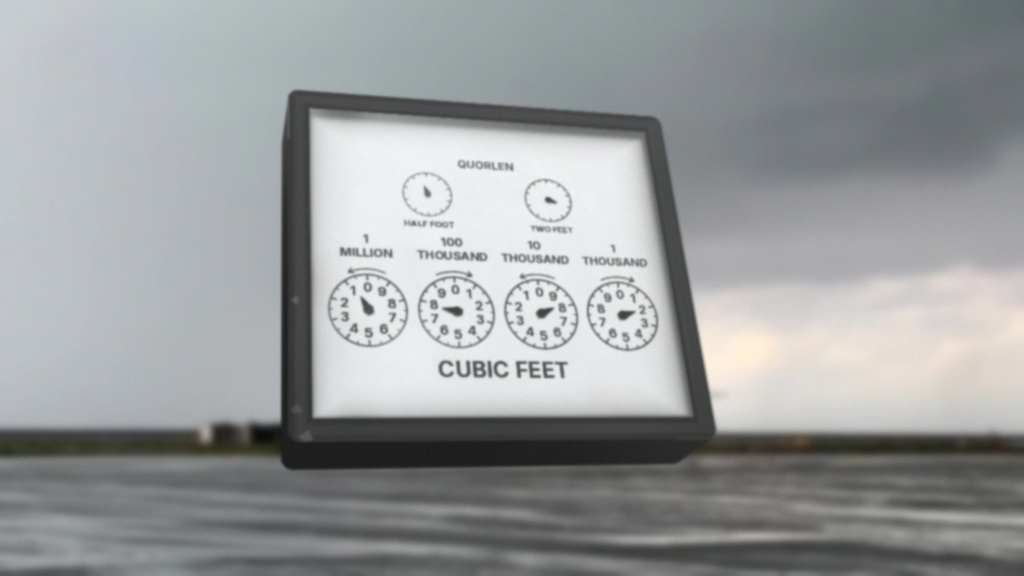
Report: 78200,ft³
